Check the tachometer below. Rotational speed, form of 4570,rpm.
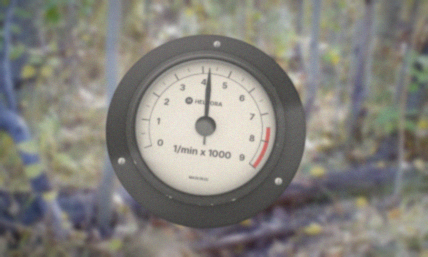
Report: 4250,rpm
